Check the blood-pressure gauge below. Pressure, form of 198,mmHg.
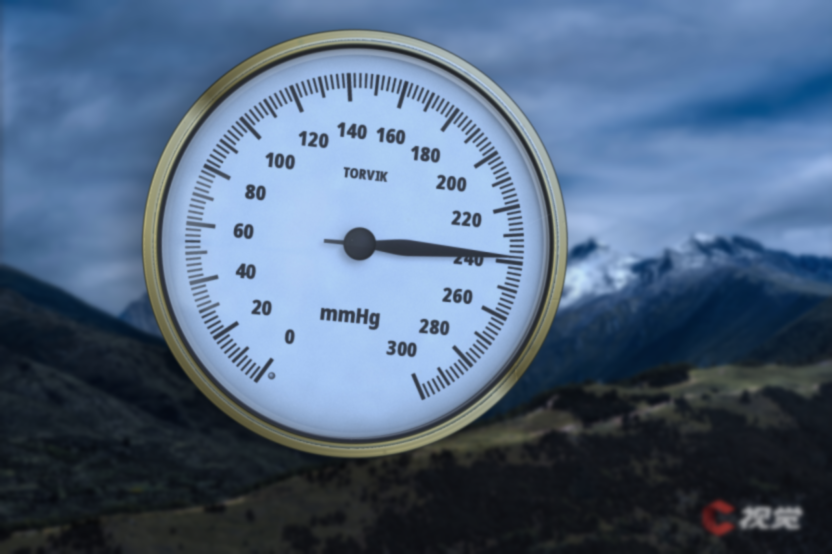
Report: 238,mmHg
